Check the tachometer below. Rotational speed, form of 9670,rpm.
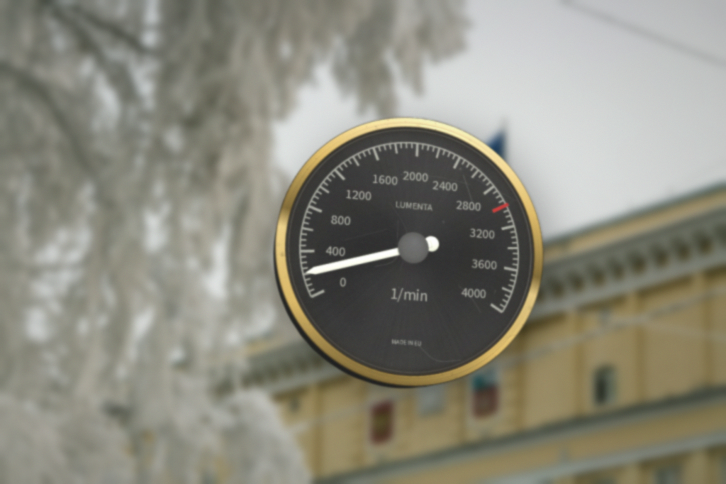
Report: 200,rpm
